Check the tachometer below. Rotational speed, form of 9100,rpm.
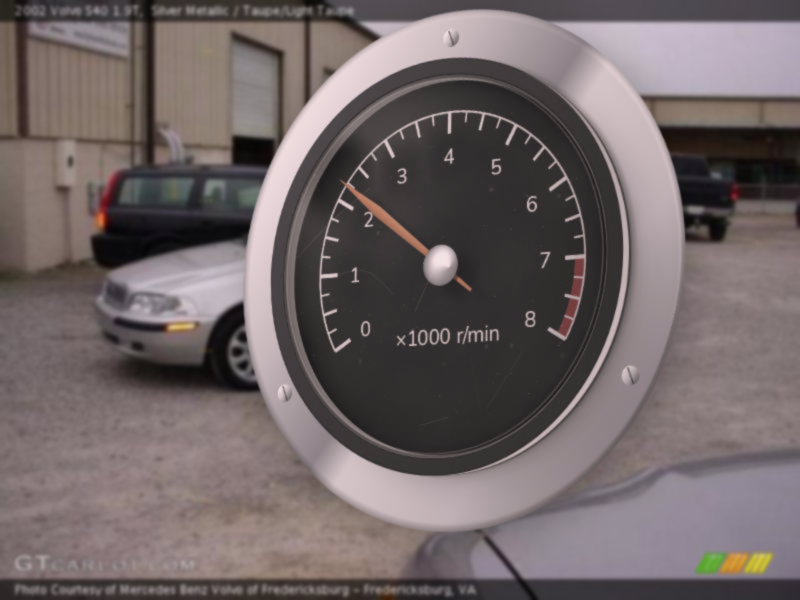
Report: 2250,rpm
